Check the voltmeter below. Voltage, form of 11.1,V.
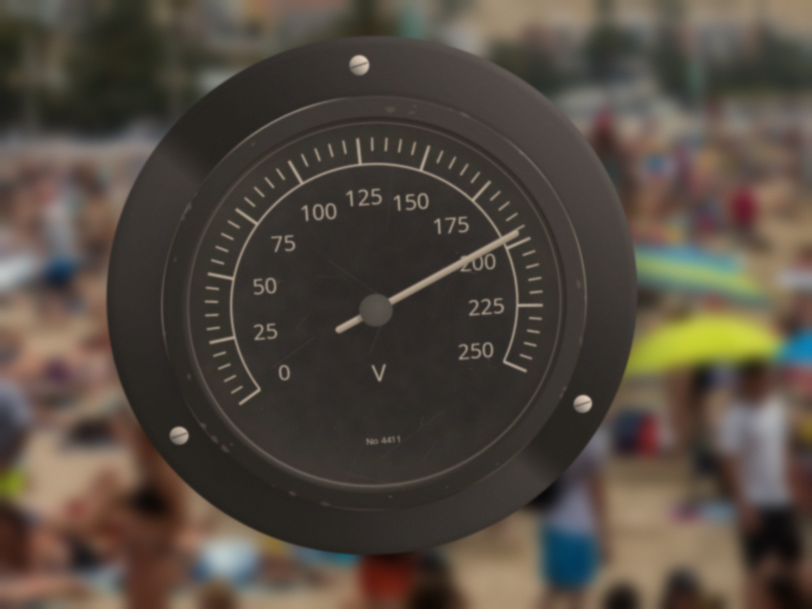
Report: 195,V
